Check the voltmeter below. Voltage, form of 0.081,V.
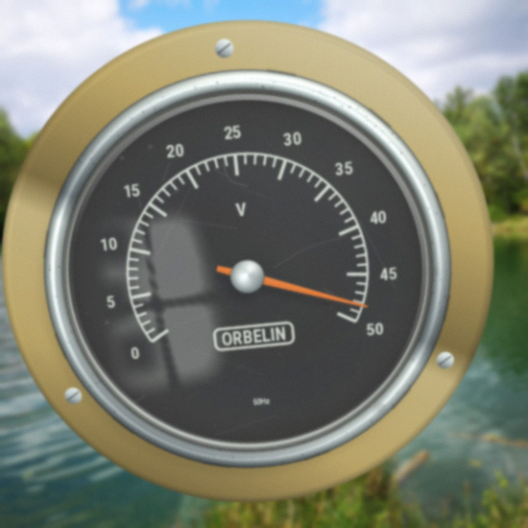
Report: 48,V
